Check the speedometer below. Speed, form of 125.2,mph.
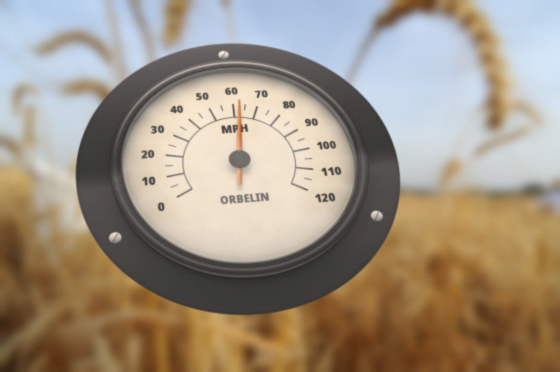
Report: 62.5,mph
